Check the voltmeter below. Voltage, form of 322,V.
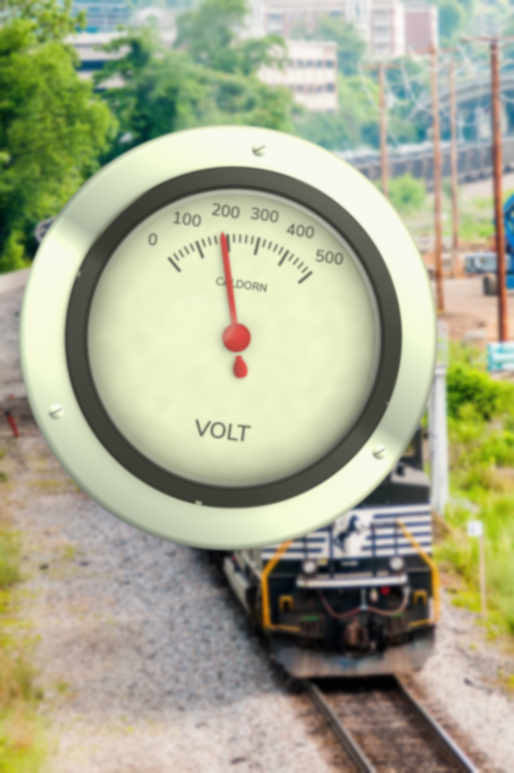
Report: 180,V
